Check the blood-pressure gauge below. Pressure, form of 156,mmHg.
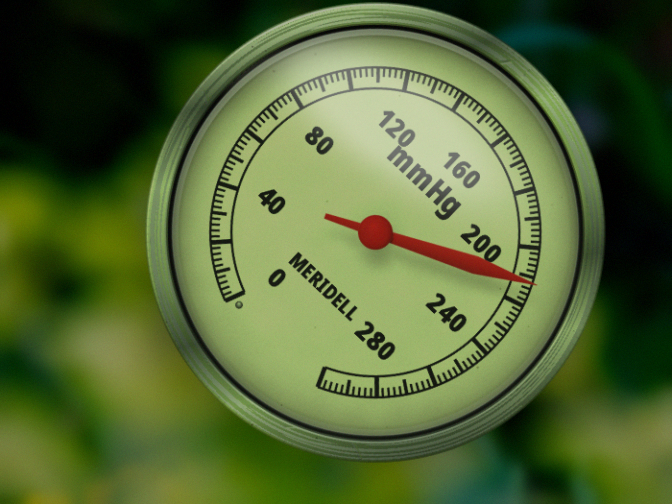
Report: 212,mmHg
